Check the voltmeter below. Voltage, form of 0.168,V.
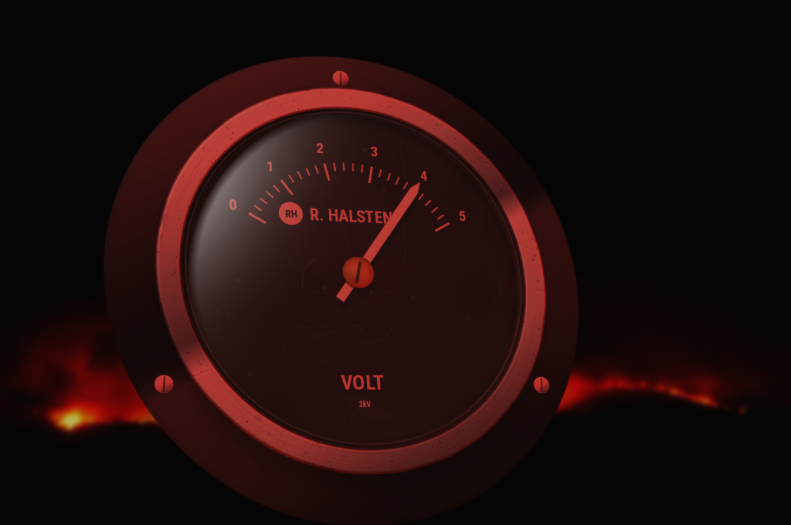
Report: 4,V
